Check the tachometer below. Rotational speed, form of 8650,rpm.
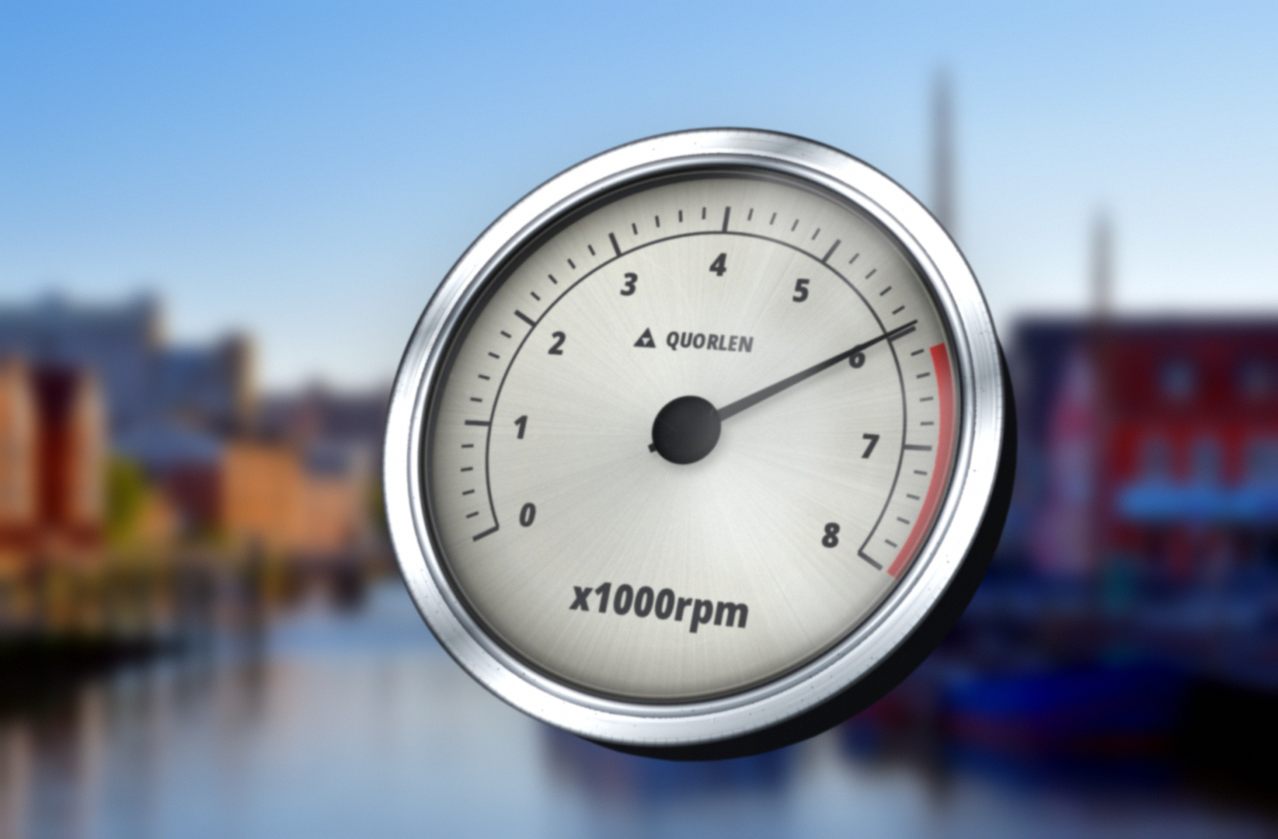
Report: 6000,rpm
